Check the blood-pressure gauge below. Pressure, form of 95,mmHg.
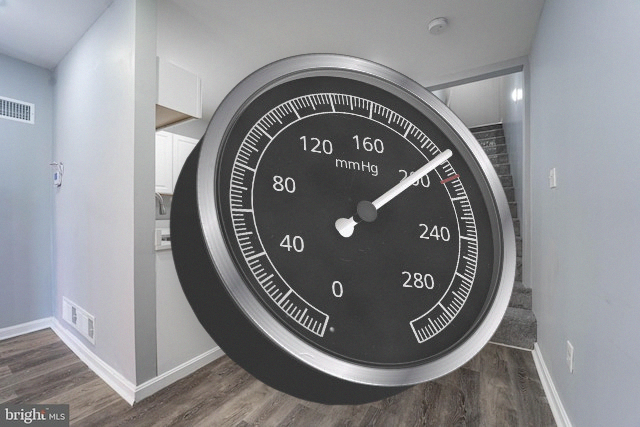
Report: 200,mmHg
